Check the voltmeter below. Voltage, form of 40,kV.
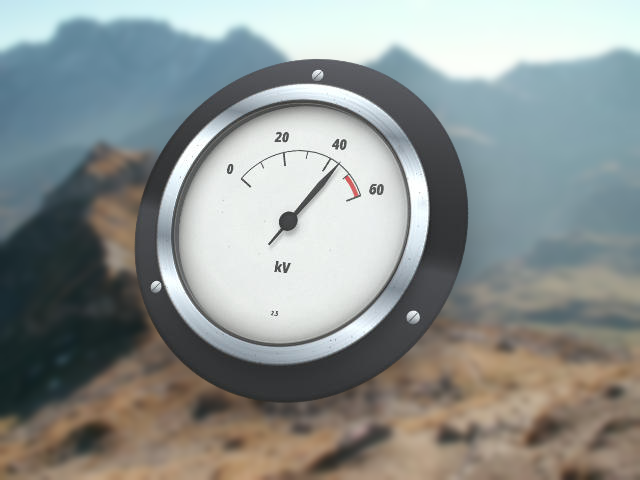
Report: 45,kV
